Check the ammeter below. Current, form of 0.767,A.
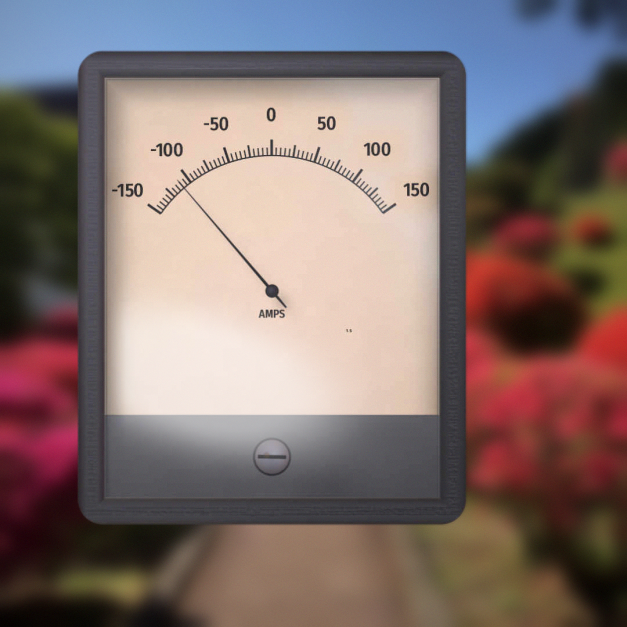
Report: -110,A
